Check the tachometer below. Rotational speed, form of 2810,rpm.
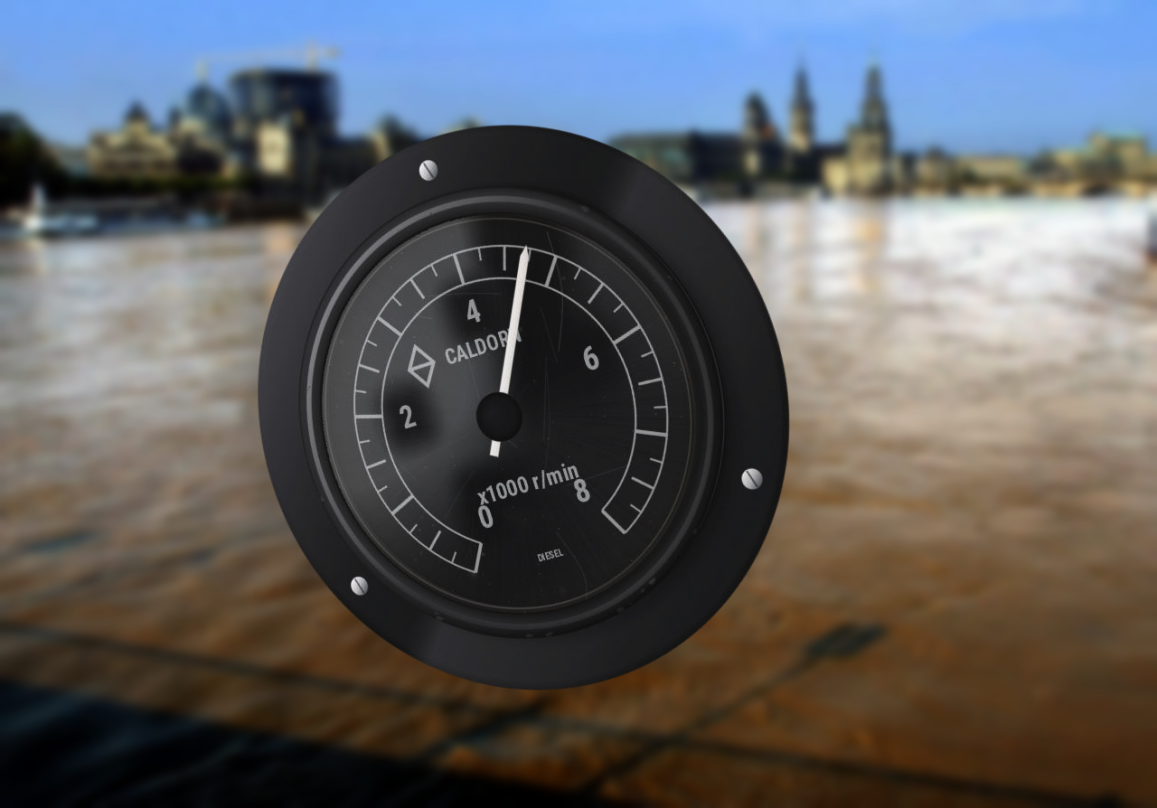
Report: 4750,rpm
